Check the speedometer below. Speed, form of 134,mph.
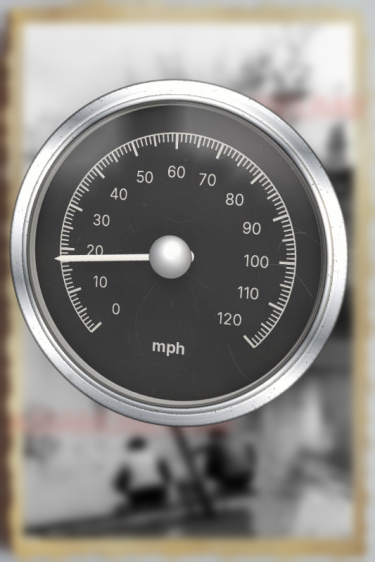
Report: 18,mph
